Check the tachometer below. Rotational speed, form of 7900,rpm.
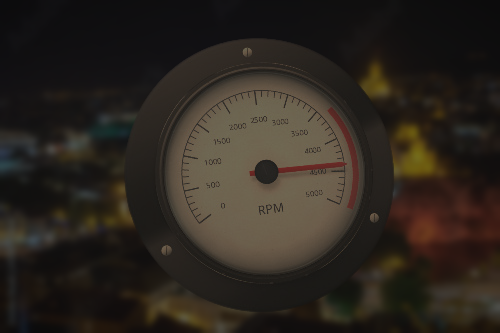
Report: 4400,rpm
